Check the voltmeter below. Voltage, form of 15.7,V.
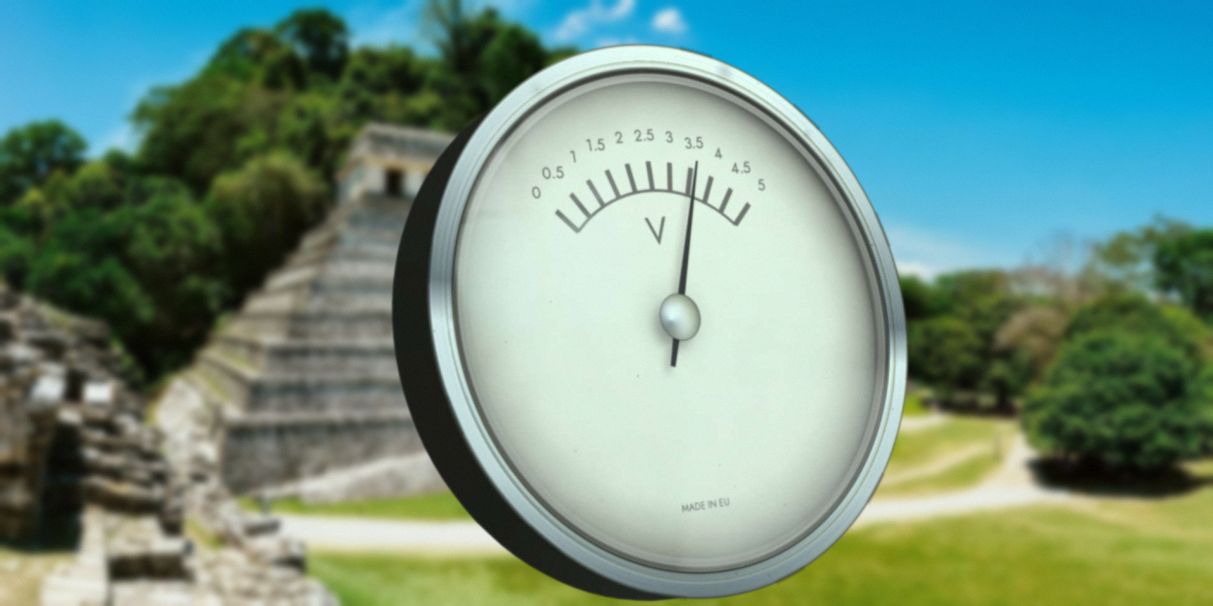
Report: 3.5,V
